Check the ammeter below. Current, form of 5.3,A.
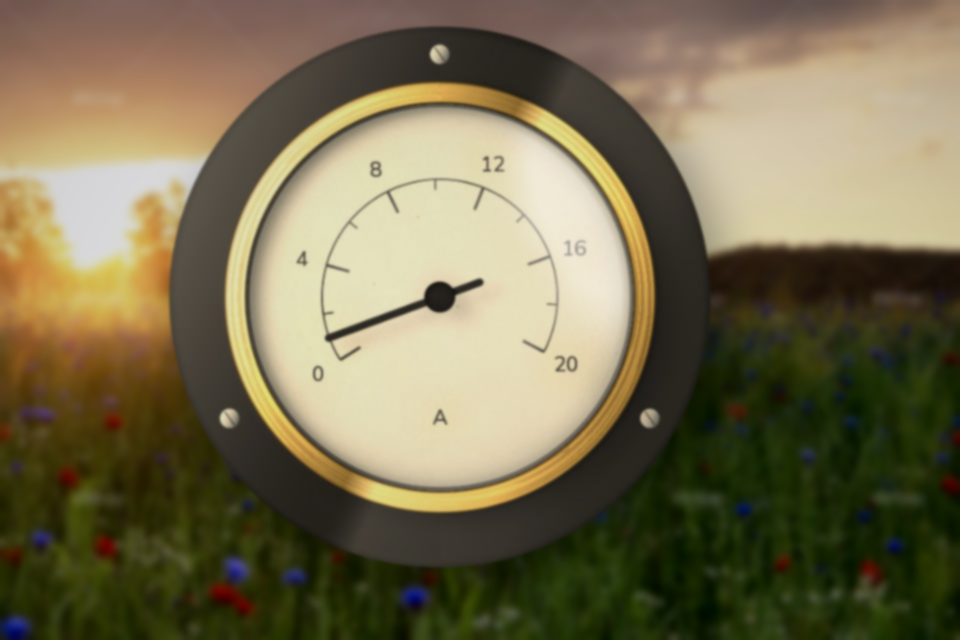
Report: 1,A
